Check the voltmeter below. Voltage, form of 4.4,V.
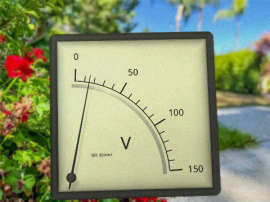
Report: 15,V
